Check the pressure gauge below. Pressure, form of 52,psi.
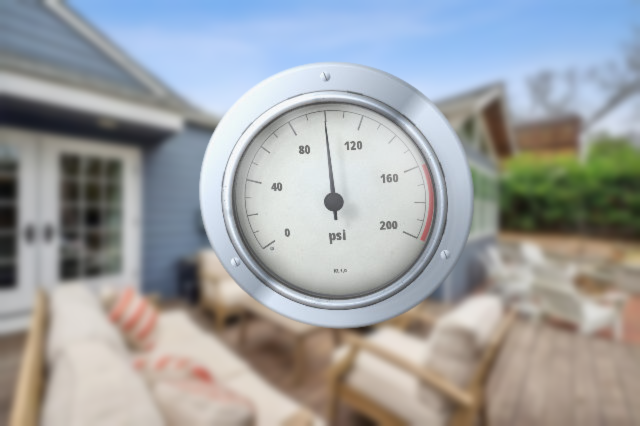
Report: 100,psi
